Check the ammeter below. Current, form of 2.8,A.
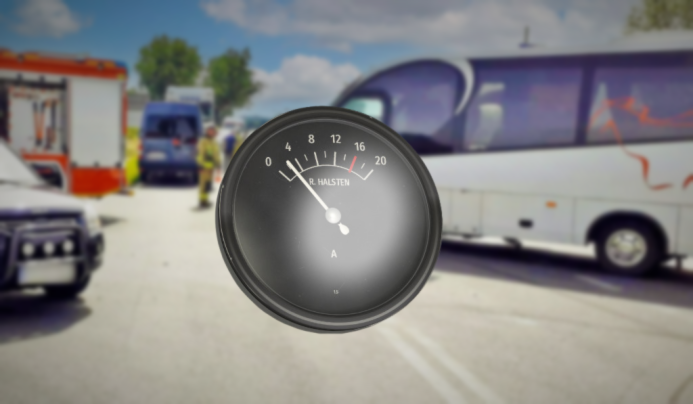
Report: 2,A
